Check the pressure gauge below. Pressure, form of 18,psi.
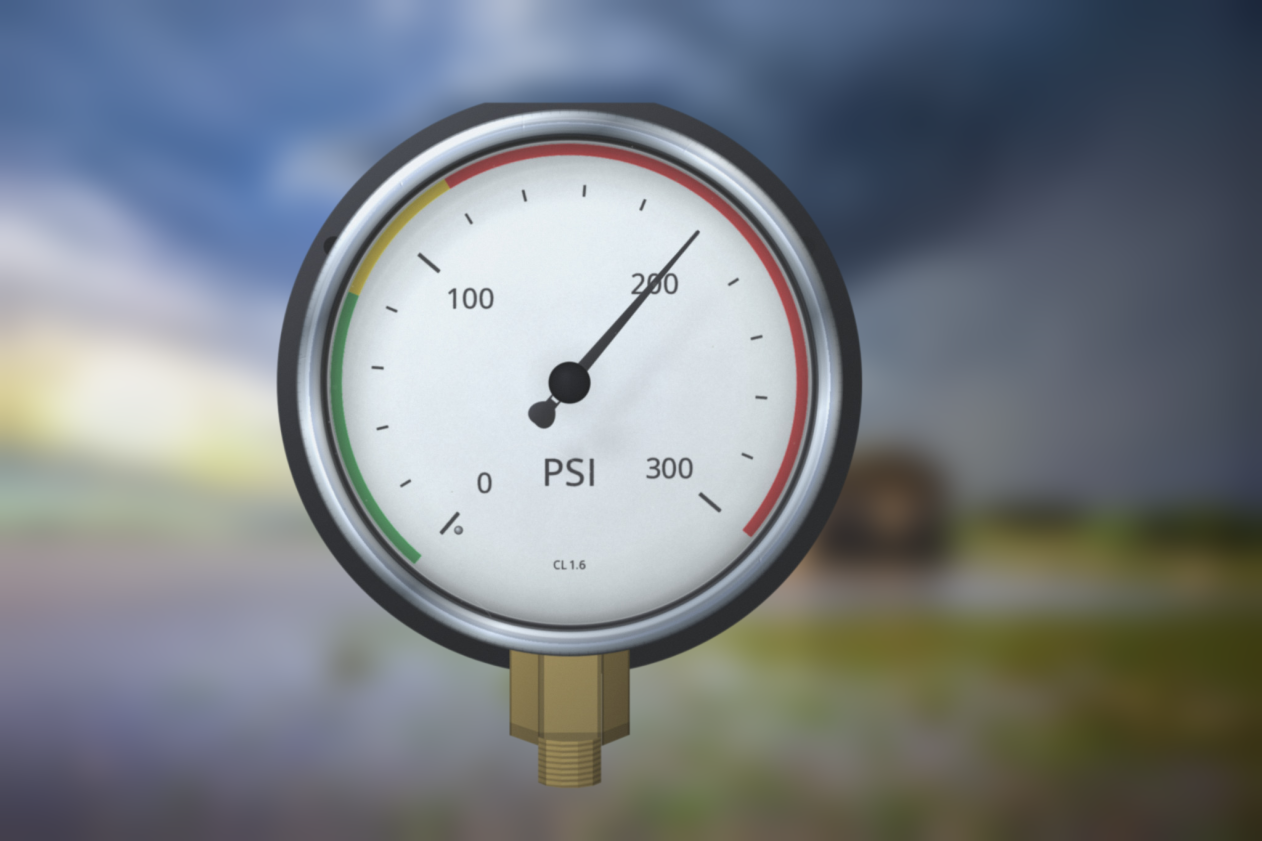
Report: 200,psi
